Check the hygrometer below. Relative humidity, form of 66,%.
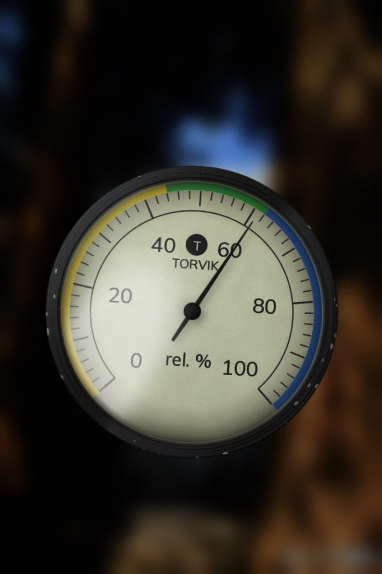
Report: 61,%
